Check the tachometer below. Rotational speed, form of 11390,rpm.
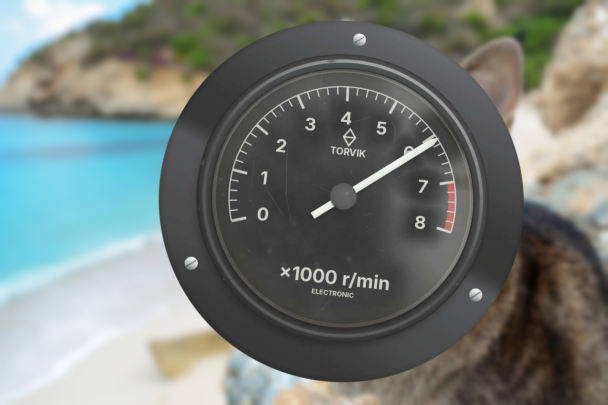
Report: 6100,rpm
